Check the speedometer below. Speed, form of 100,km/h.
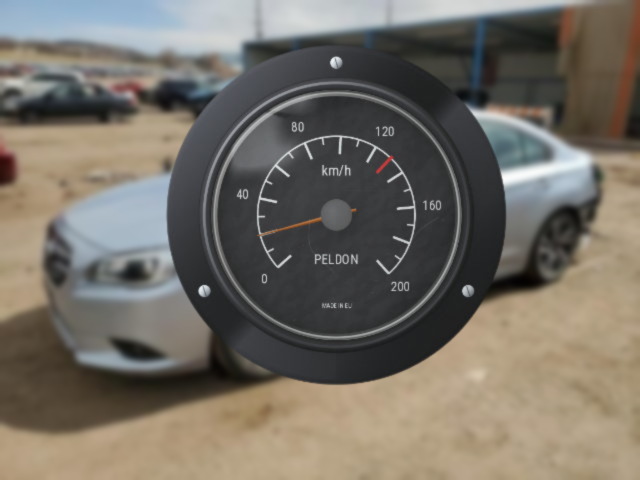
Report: 20,km/h
